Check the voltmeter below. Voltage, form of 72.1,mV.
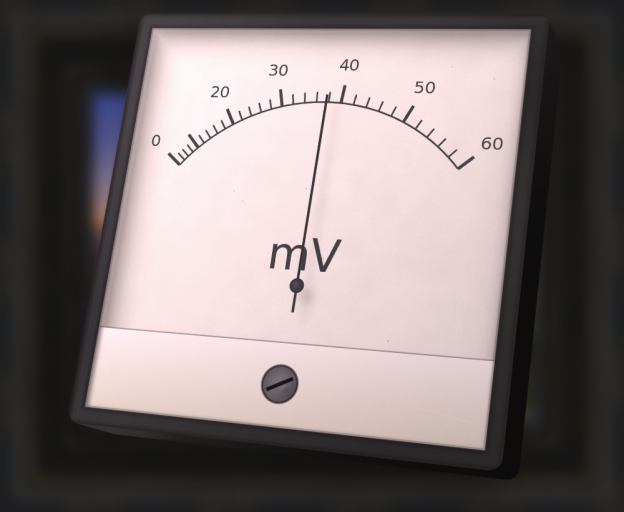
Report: 38,mV
